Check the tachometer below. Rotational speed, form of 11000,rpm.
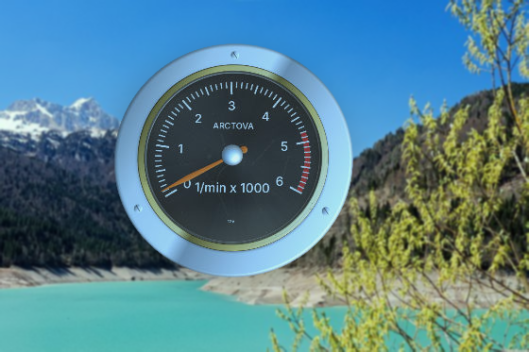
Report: 100,rpm
